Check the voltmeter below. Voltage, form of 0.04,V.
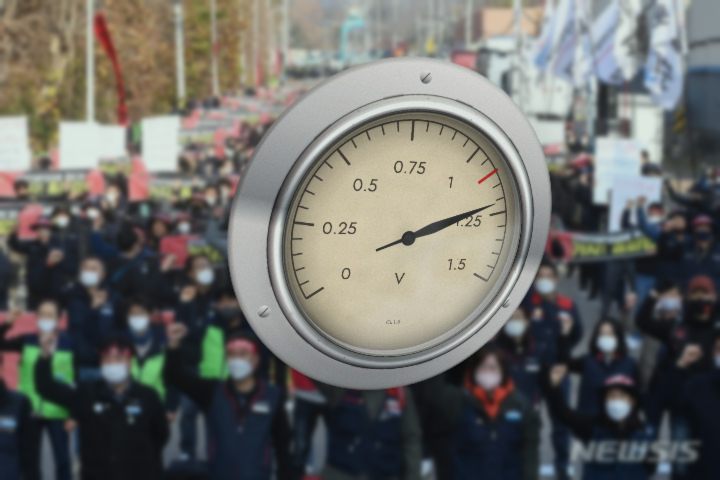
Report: 1.2,V
